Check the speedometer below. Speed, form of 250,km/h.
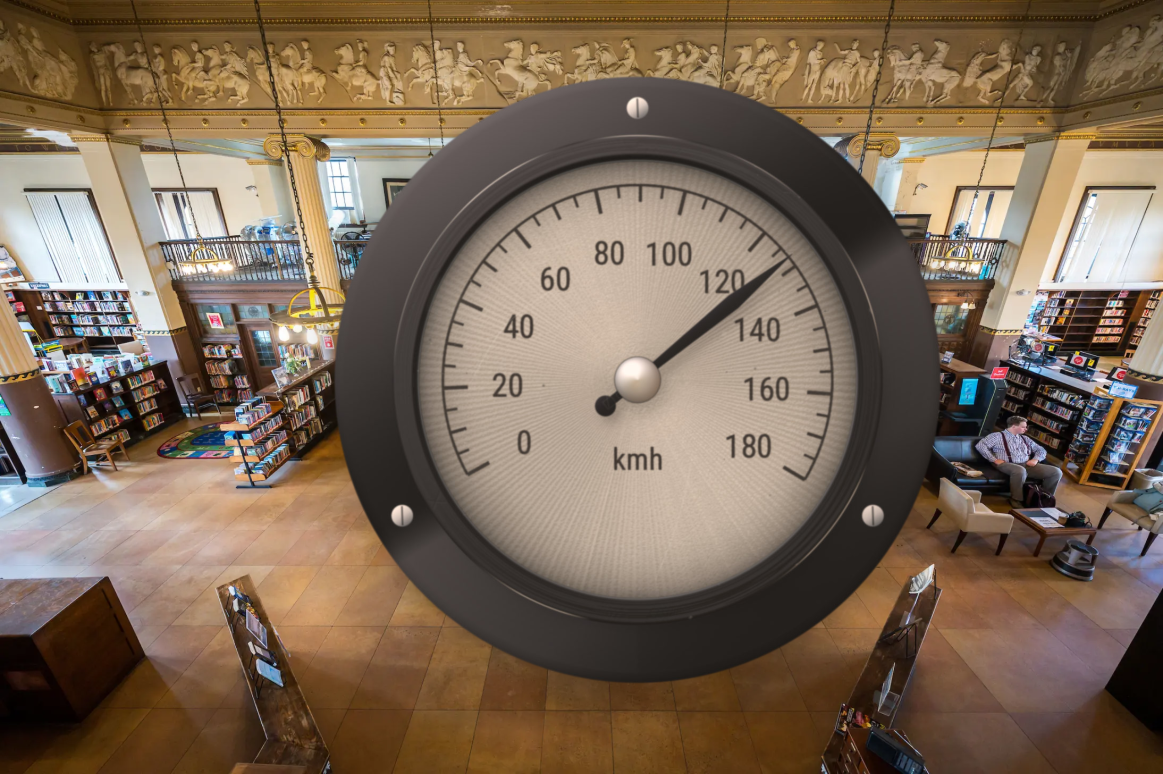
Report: 127.5,km/h
